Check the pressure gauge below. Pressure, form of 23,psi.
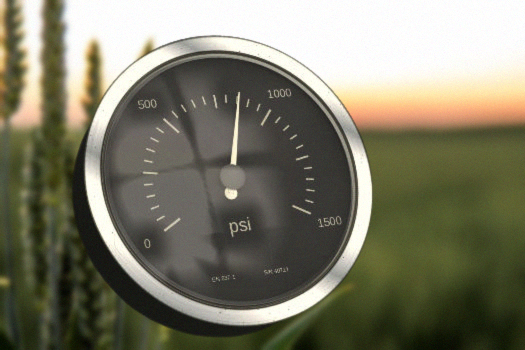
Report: 850,psi
